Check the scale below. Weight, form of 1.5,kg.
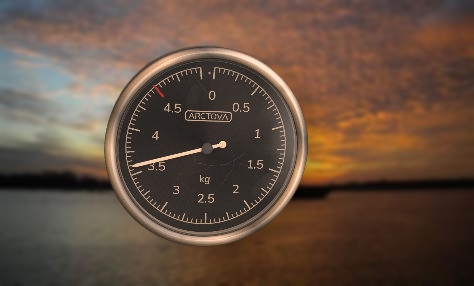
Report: 3.6,kg
